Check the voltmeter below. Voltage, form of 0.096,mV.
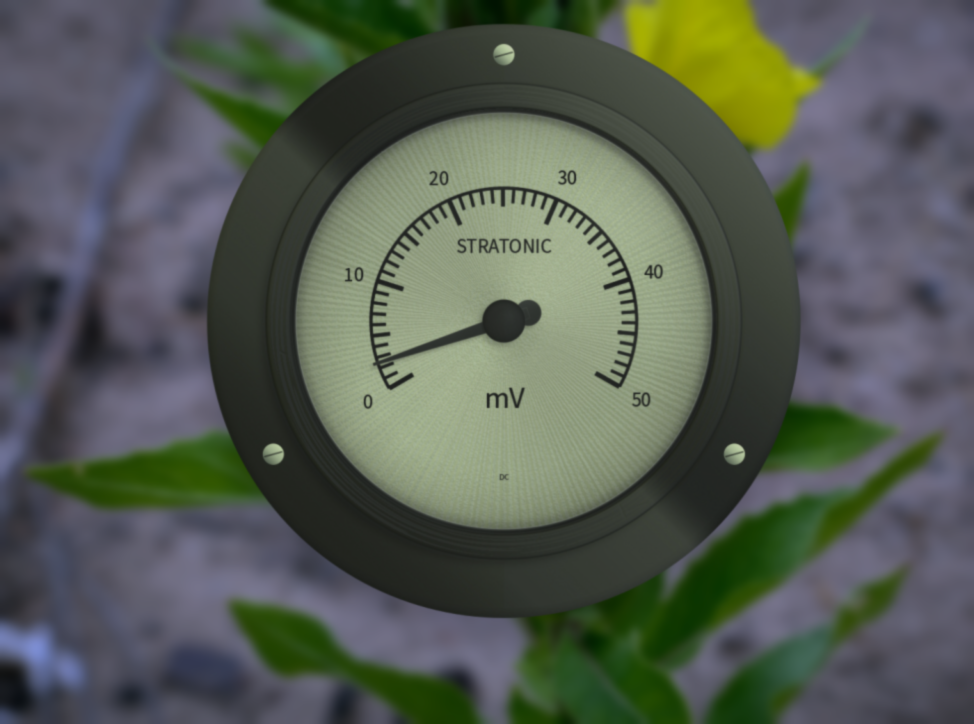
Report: 2.5,mV
